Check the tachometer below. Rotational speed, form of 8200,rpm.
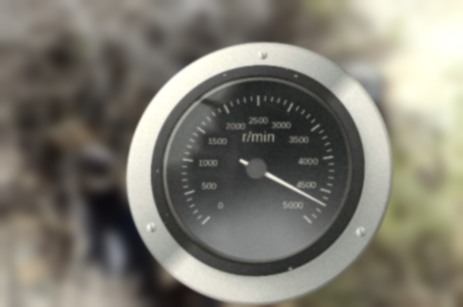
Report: 4700,rpm
